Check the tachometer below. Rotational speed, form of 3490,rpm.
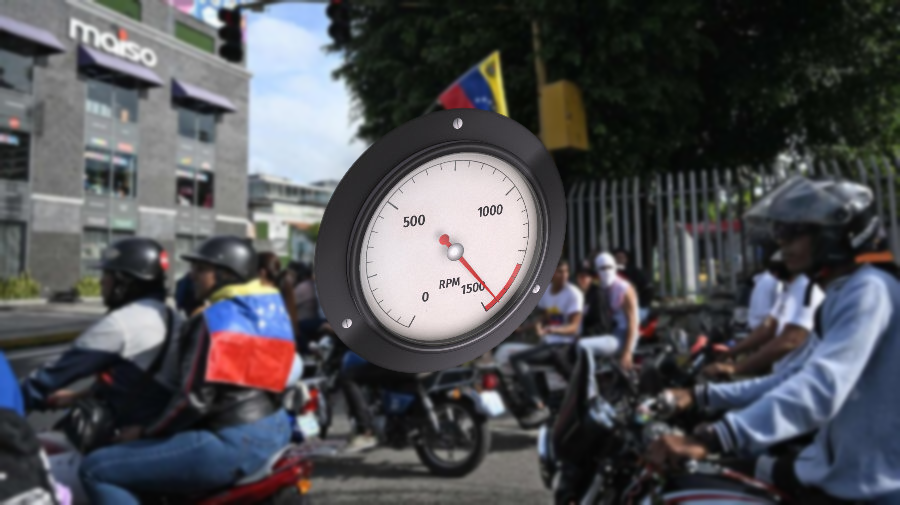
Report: 1450,rpm
